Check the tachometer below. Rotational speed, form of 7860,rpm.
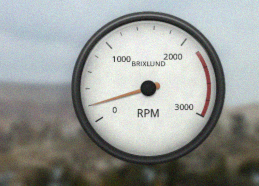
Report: 200,rpm
